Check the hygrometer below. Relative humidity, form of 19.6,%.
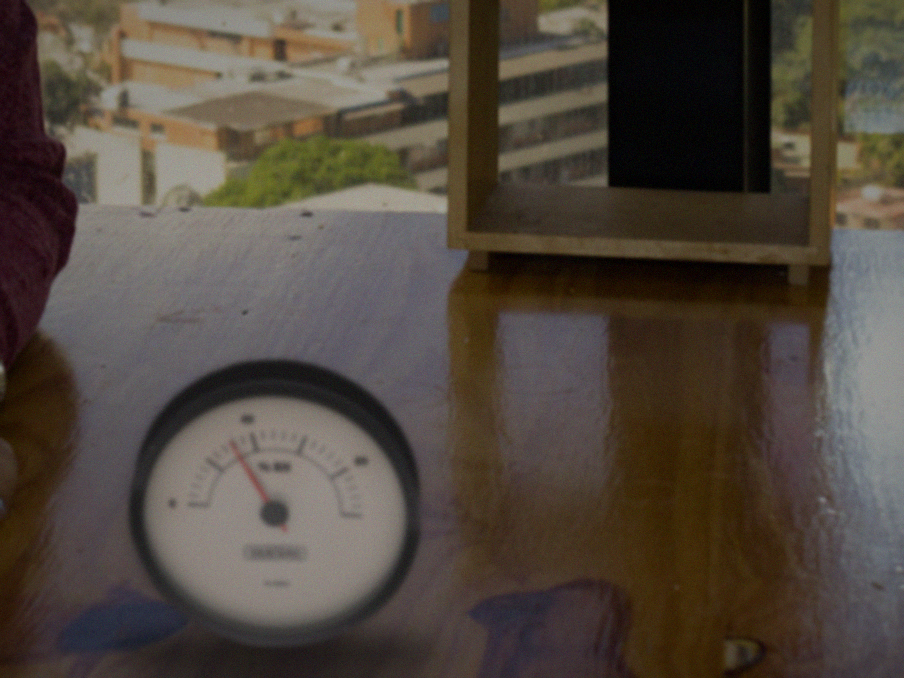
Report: 32,%
